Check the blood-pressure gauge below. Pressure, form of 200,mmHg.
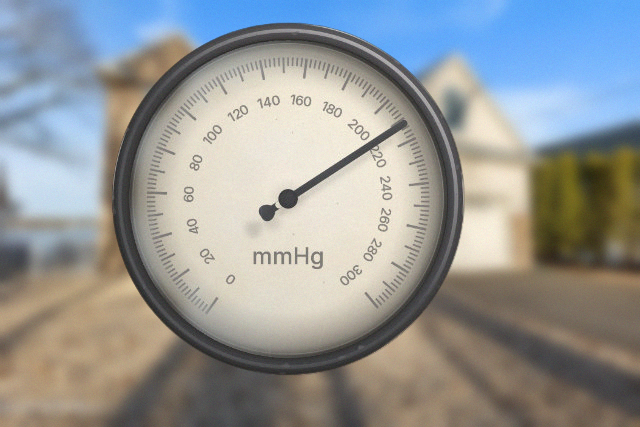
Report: 212,mmHg
